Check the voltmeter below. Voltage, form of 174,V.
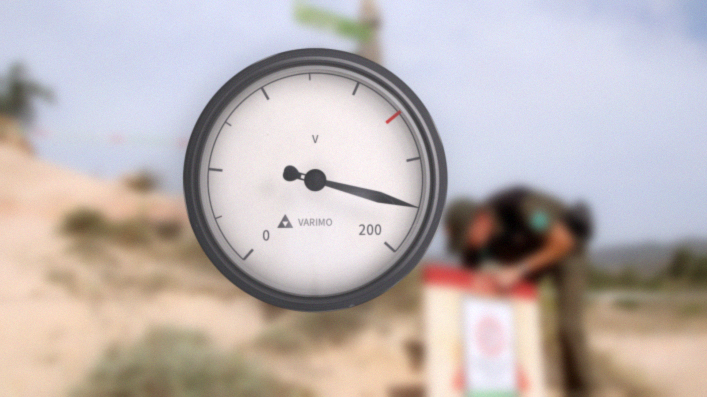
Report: 180,V
